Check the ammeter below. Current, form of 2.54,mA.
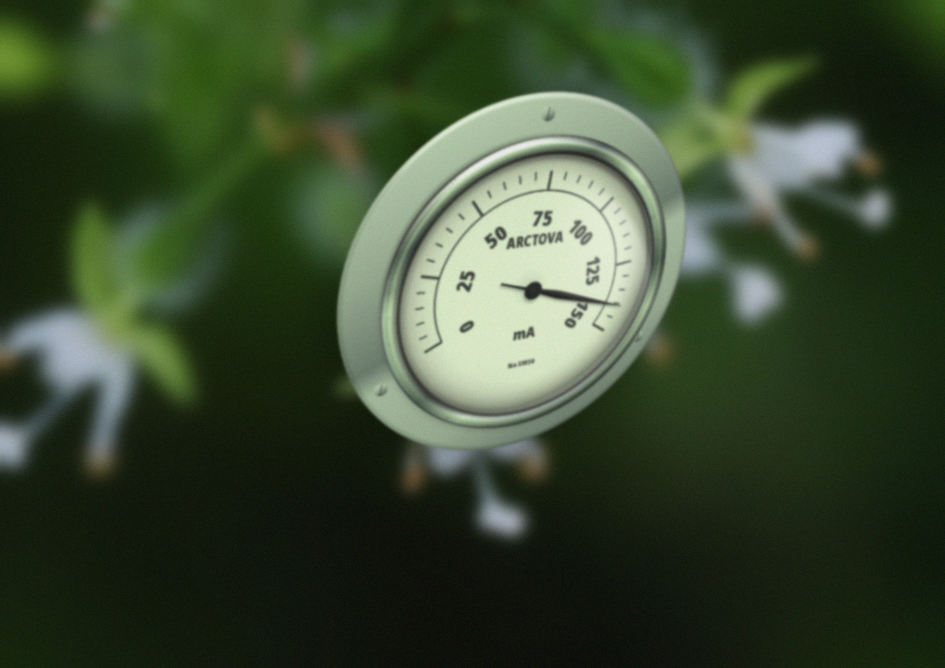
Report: 140,mA
